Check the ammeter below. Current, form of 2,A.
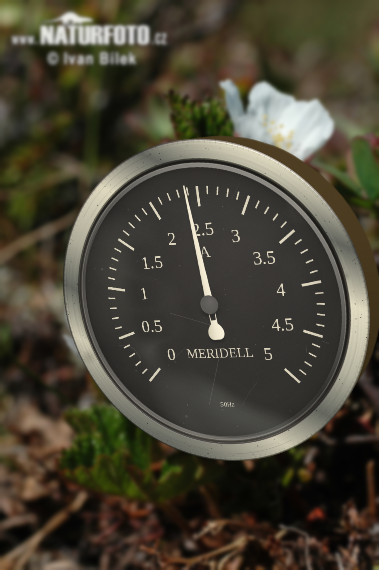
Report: 2.4,A
